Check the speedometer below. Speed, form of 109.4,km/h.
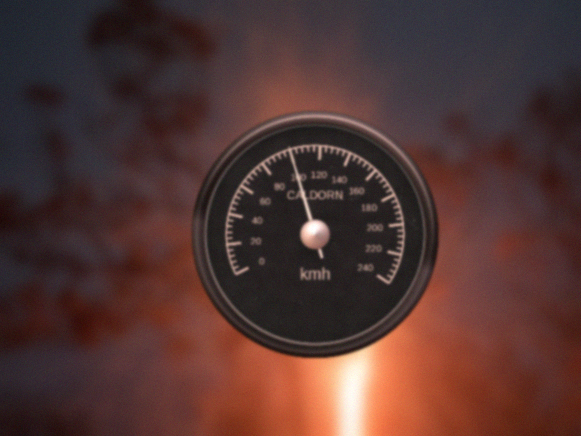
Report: 100,km/h
